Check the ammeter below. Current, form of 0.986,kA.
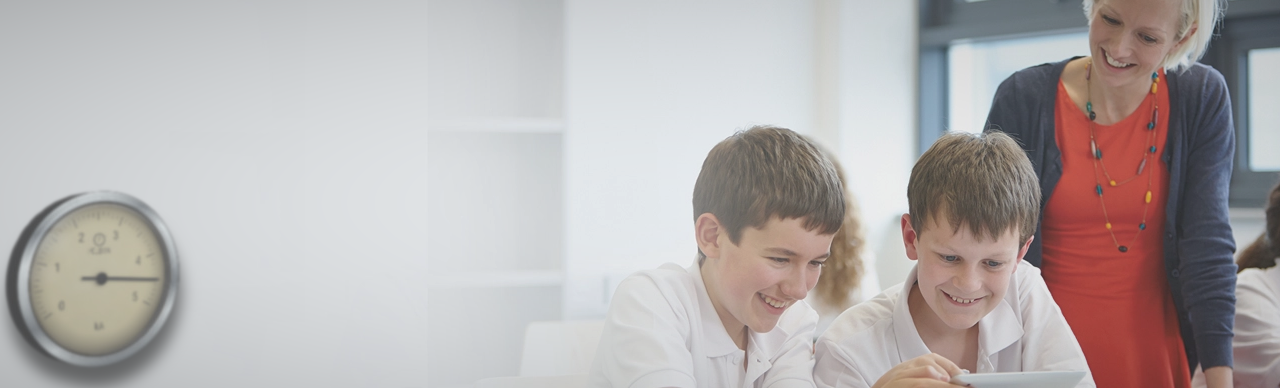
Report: 4.5,kA
